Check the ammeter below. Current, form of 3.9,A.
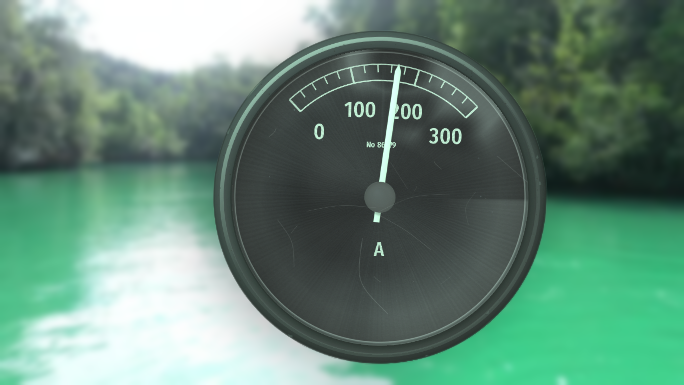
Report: 170,A
